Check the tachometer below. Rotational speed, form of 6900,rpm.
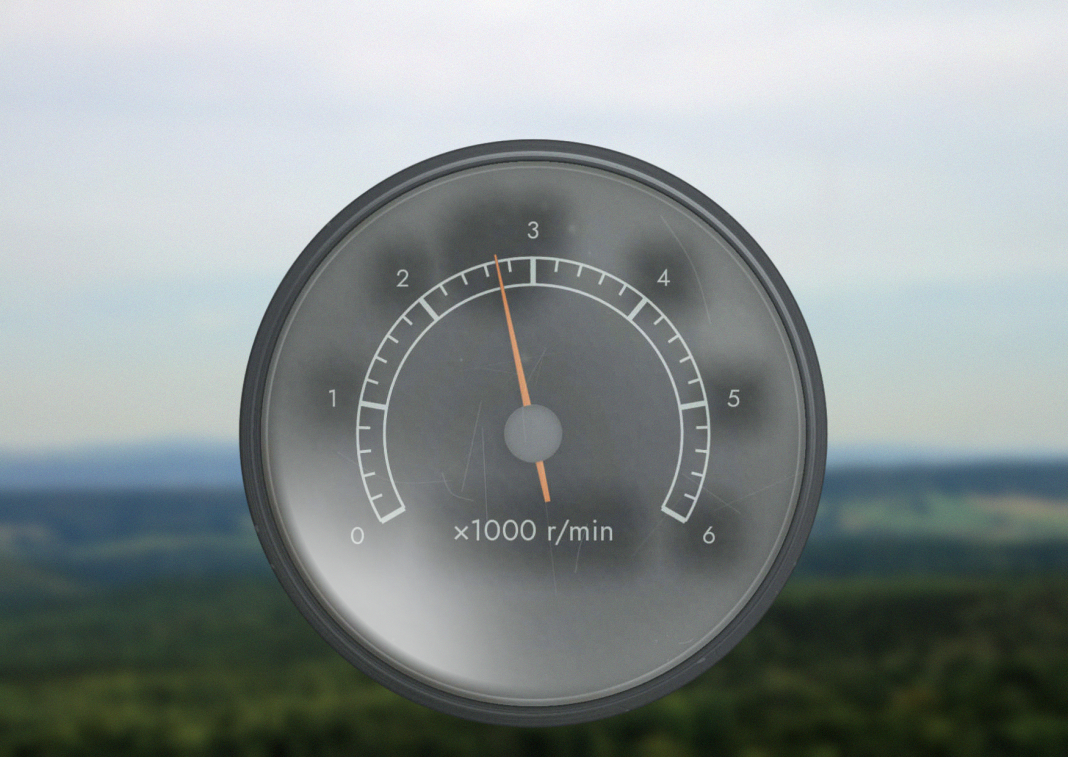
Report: 2700,rpm
